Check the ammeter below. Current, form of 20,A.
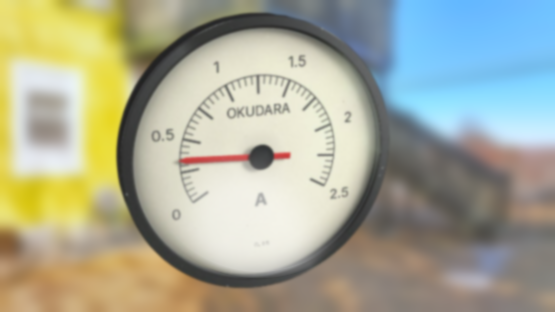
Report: 0.35,A
